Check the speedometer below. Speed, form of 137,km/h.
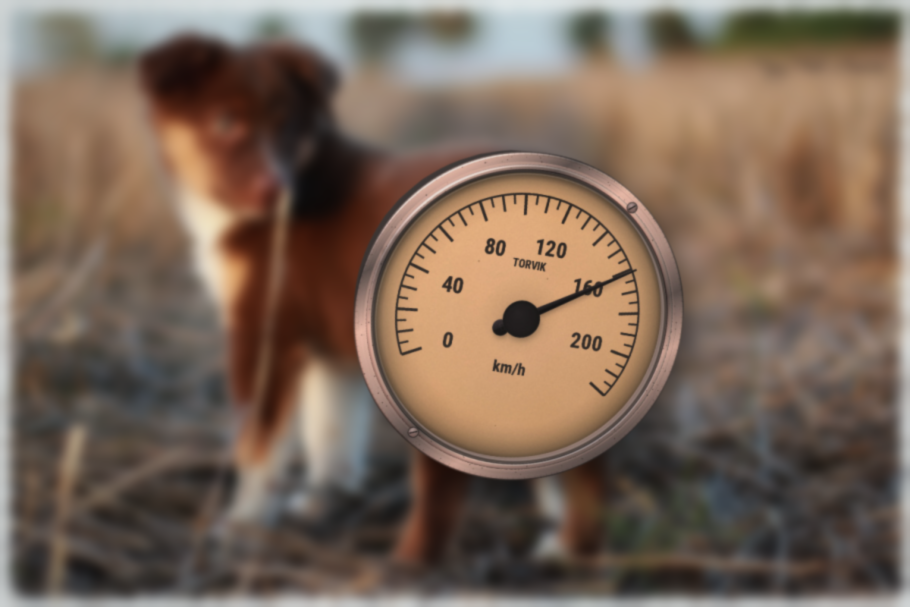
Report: 160,km/h
